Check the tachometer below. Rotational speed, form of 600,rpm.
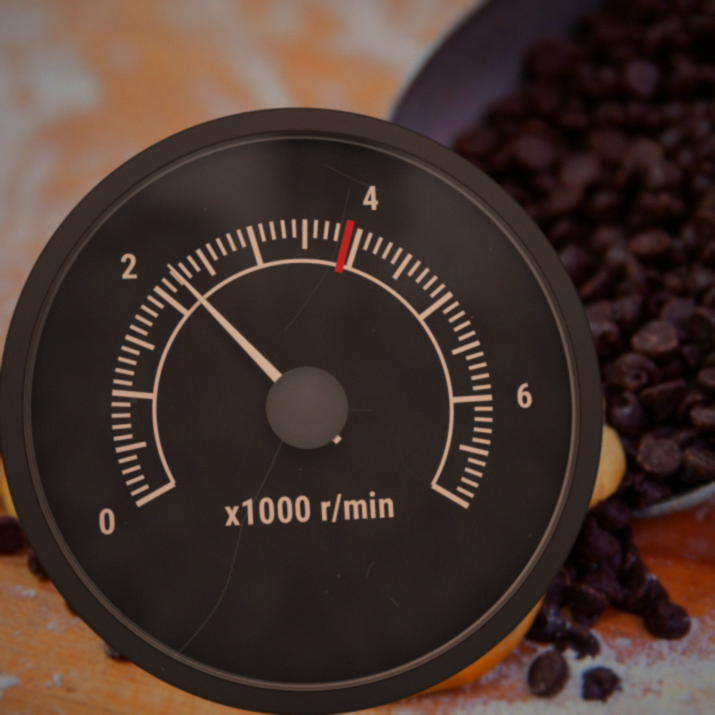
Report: 2200,rpm
